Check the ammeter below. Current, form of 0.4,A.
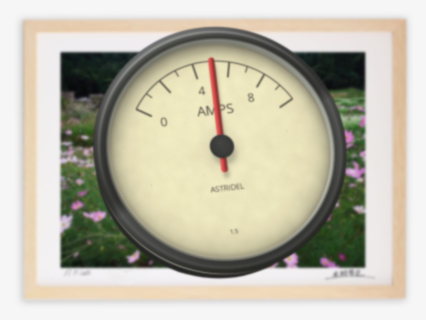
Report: 5,A
